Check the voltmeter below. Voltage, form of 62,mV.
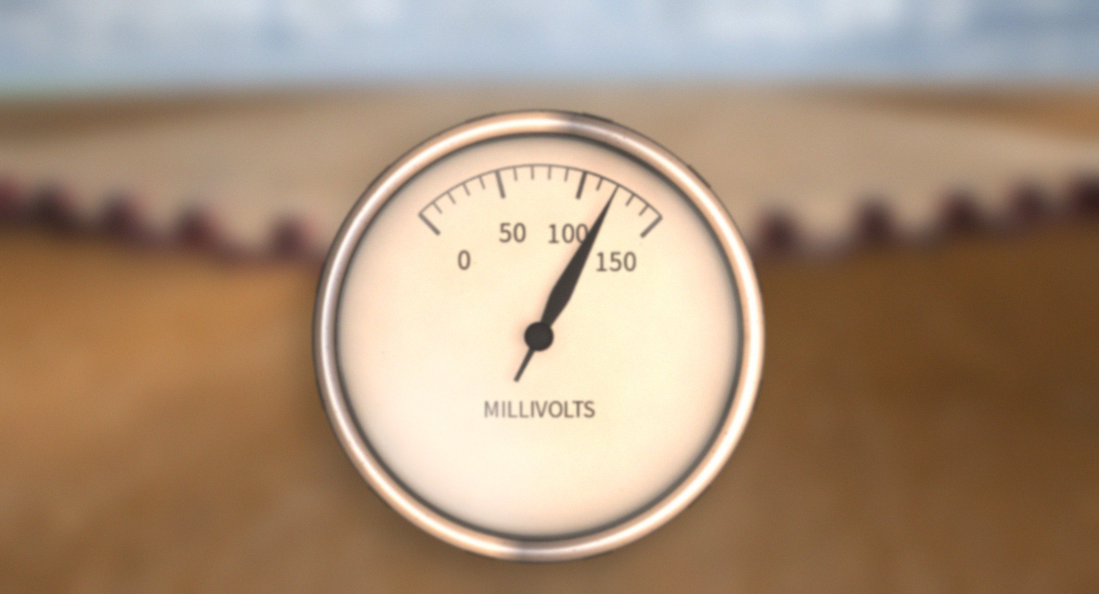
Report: 120,mV
